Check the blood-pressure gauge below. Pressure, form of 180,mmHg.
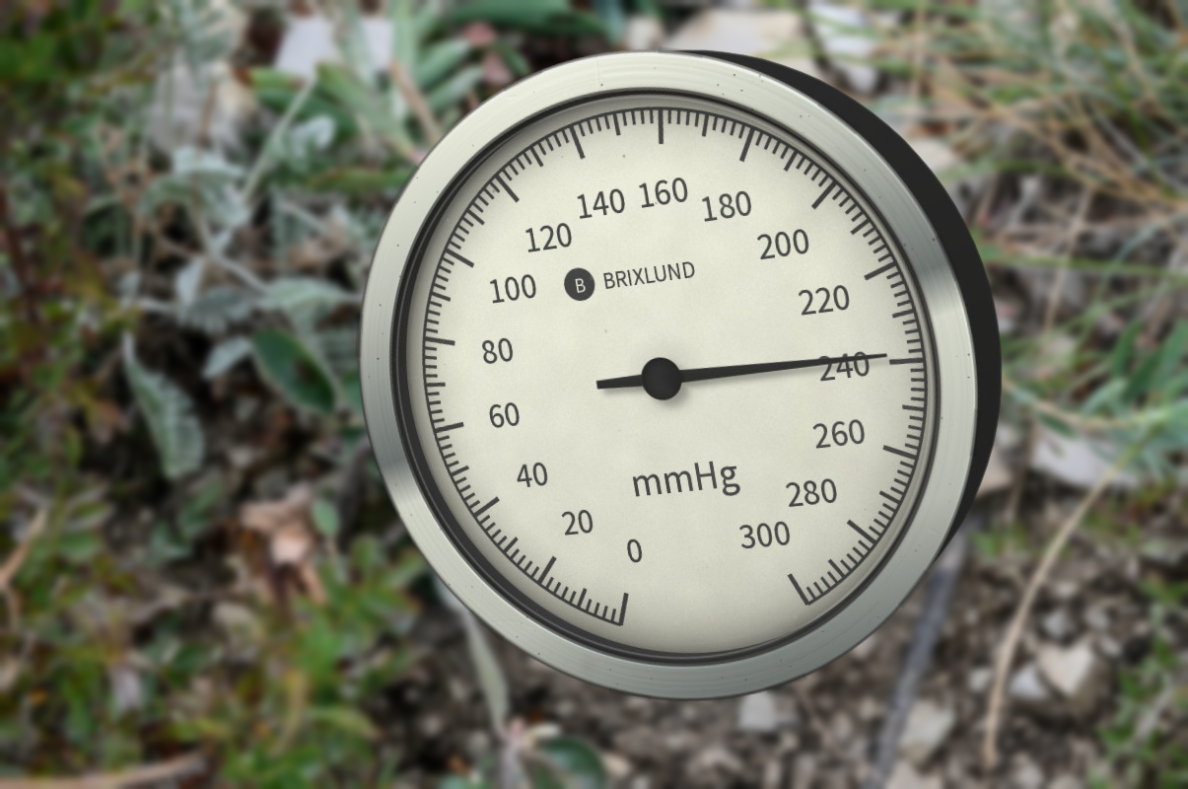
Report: 238,mmHg
